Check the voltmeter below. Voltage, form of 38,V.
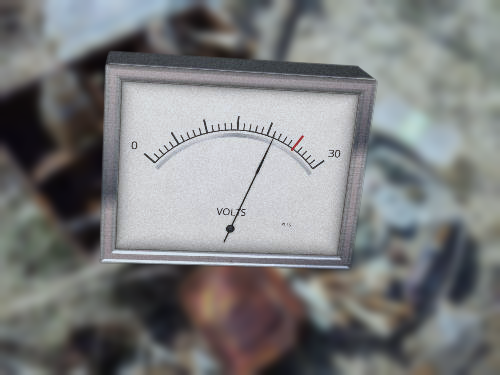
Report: 21,V
